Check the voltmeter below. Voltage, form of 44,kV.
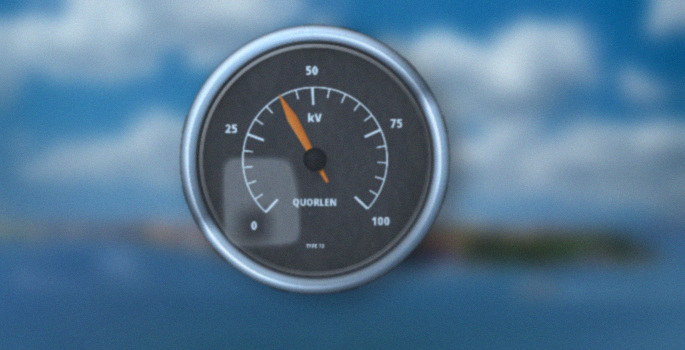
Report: 40,kV
